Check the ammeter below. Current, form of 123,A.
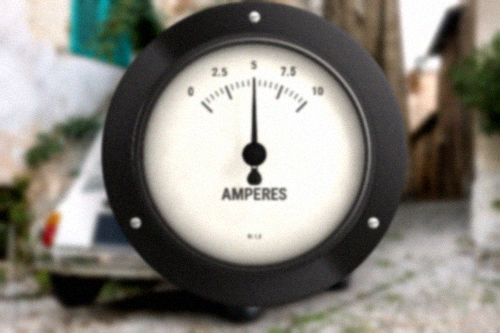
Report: 5,A
